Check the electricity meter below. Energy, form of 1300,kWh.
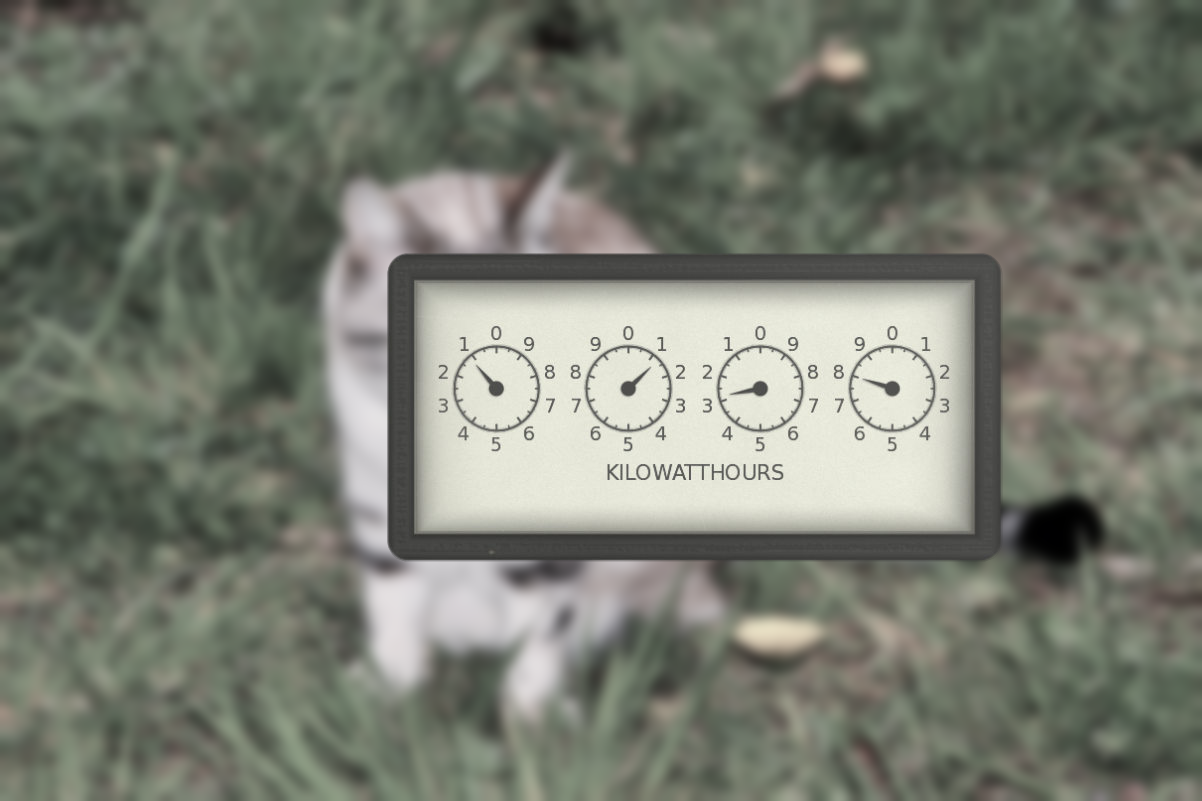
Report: 1128,kWh
